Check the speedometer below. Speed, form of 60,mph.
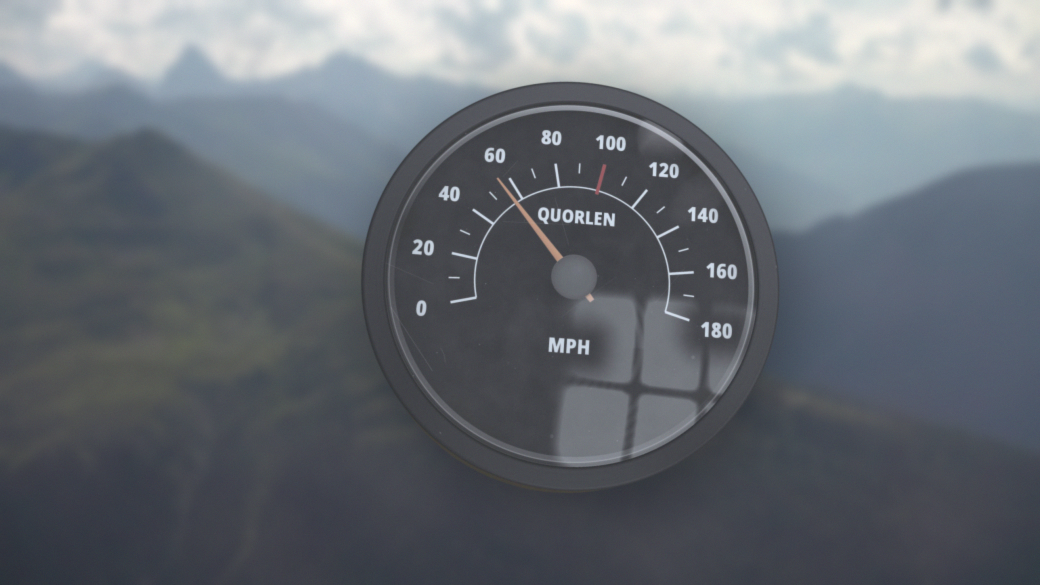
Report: 55,mph
